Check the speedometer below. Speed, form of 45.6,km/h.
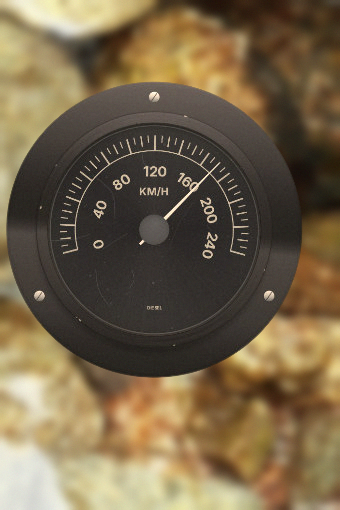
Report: 170,km/h
